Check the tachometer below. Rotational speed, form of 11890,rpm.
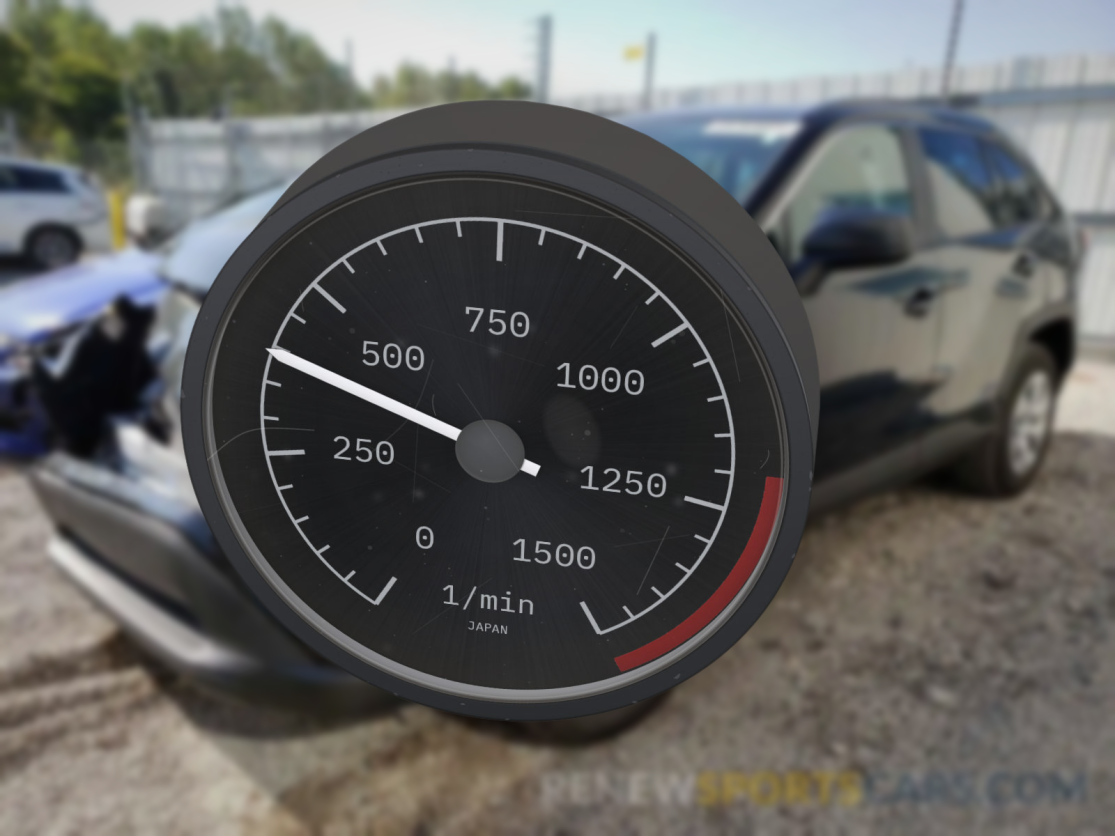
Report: 400,rpm
